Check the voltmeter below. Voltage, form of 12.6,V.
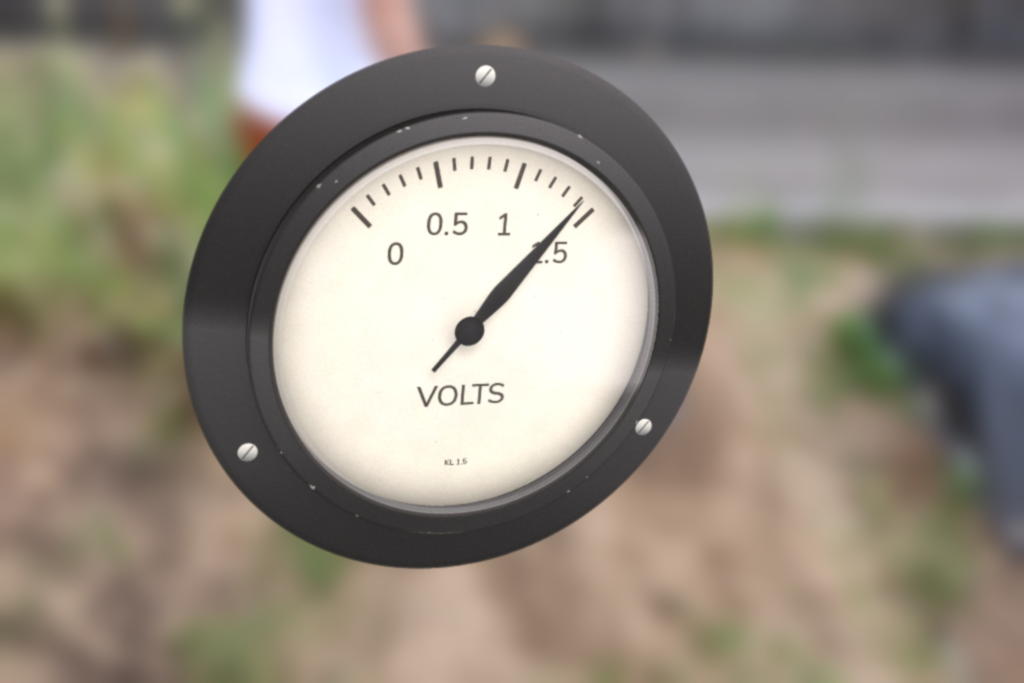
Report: 1.4,V
